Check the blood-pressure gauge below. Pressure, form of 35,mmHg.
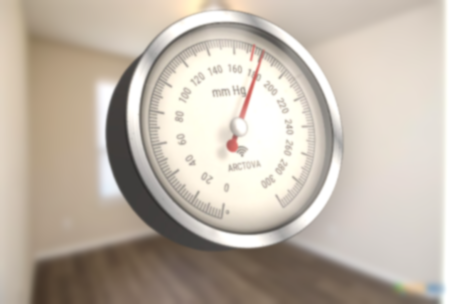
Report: 180,mmHg
